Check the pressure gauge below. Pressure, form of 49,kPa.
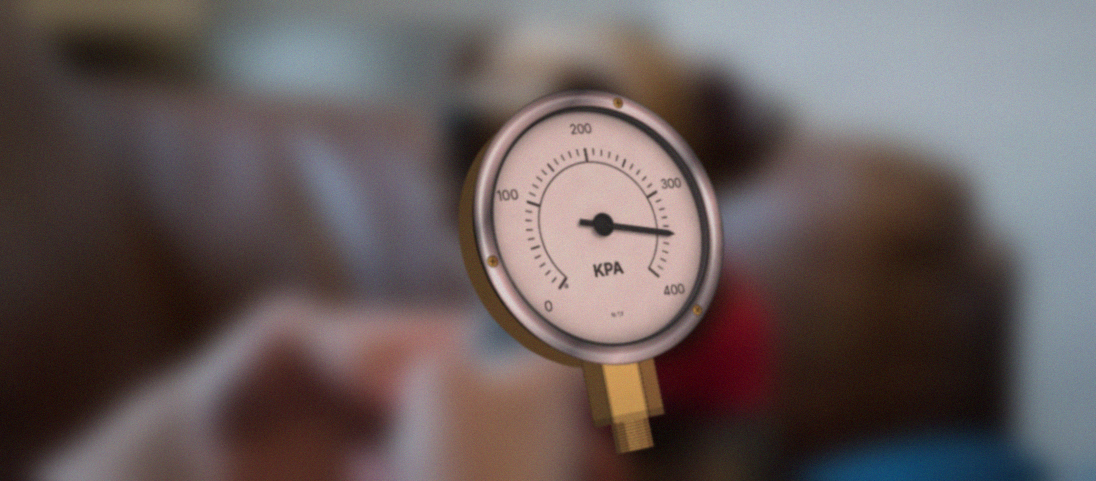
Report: 350,kPa
